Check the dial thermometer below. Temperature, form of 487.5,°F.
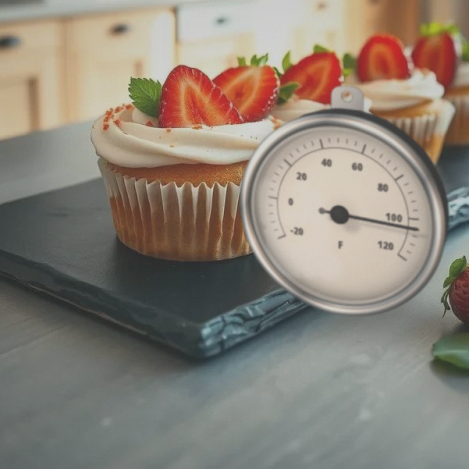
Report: 104,°F
